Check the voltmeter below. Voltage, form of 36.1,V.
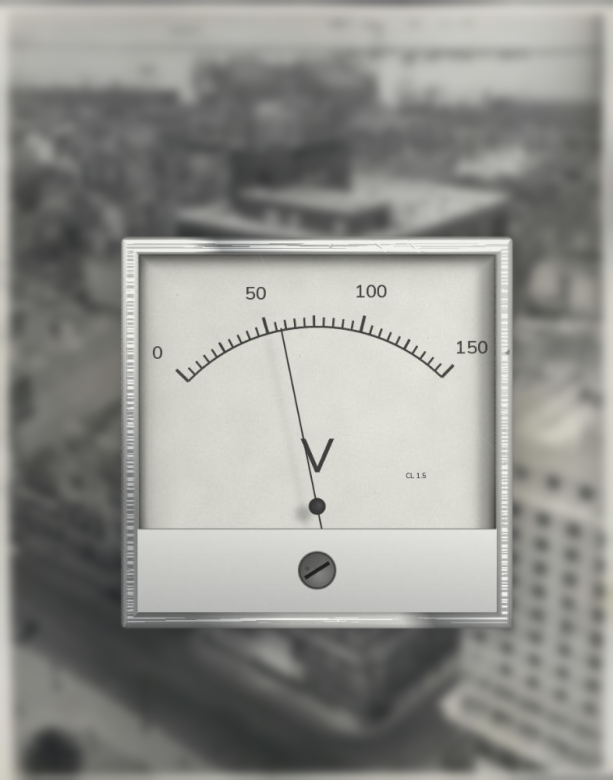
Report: 57.5,V
